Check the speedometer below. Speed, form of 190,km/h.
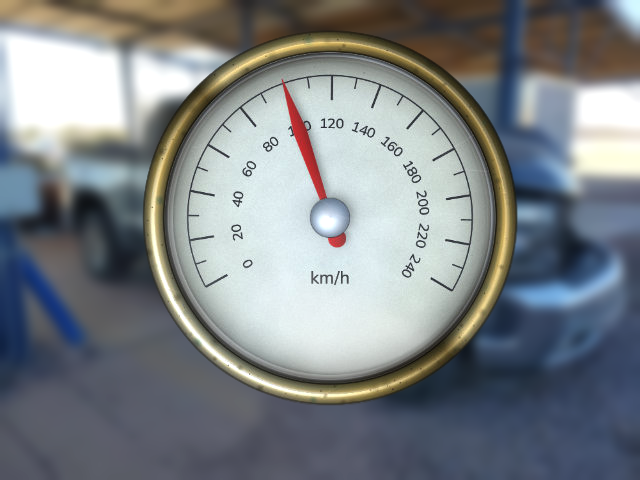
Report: 100,km/h
